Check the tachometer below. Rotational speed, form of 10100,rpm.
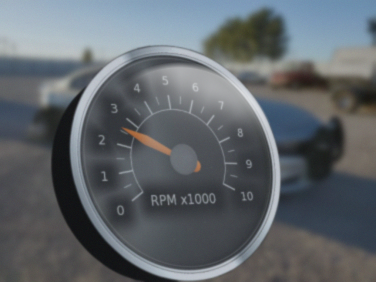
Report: 2500,rpm
